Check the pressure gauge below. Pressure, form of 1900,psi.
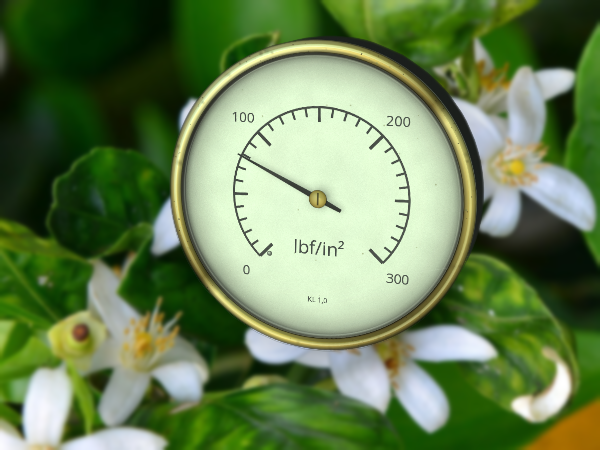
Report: 80,psi
